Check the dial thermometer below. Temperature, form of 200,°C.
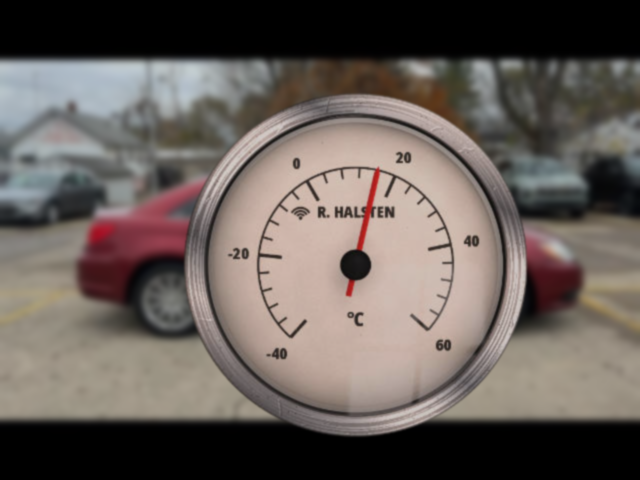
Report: 16,°C
